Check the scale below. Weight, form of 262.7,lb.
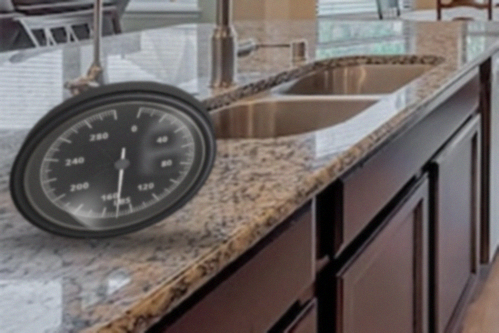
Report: 150,lb
